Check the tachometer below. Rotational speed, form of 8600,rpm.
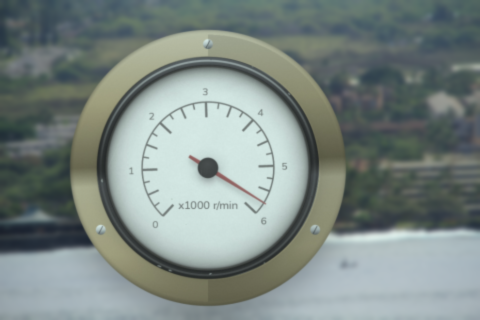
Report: 5750,rpm
